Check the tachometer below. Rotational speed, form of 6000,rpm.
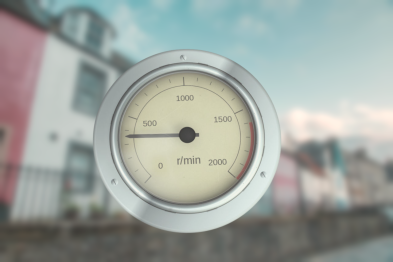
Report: 350,rpm
